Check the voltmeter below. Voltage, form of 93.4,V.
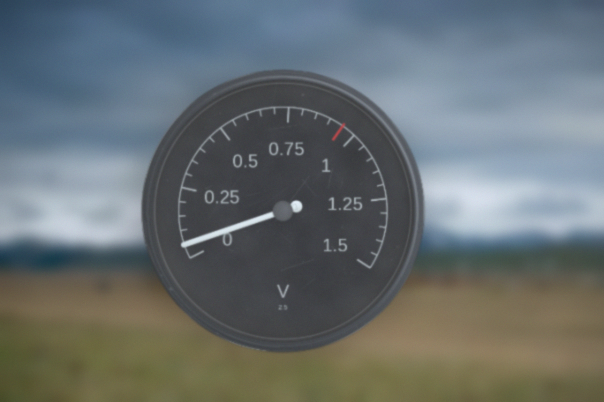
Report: 0.05,V
